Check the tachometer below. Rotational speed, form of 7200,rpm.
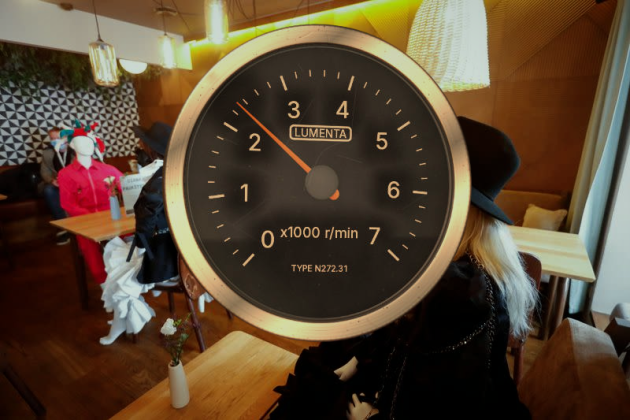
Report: 2300,rpm
